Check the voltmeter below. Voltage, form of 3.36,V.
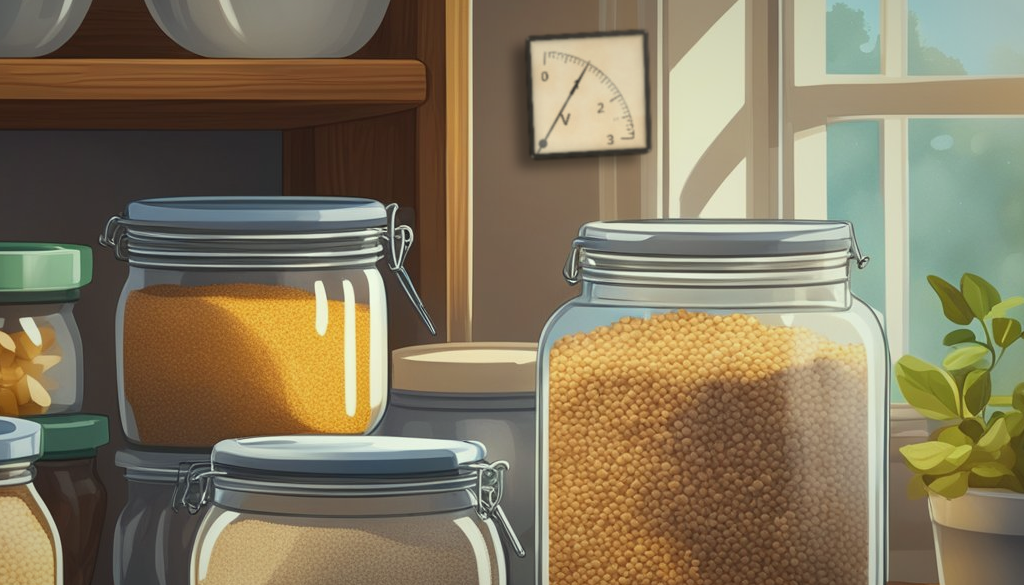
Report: 1,V
